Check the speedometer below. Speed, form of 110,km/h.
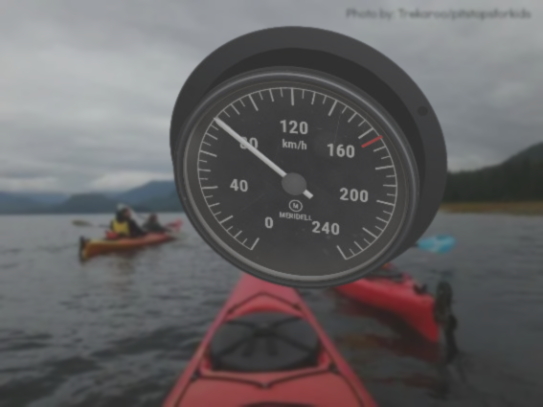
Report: 80,km/h
